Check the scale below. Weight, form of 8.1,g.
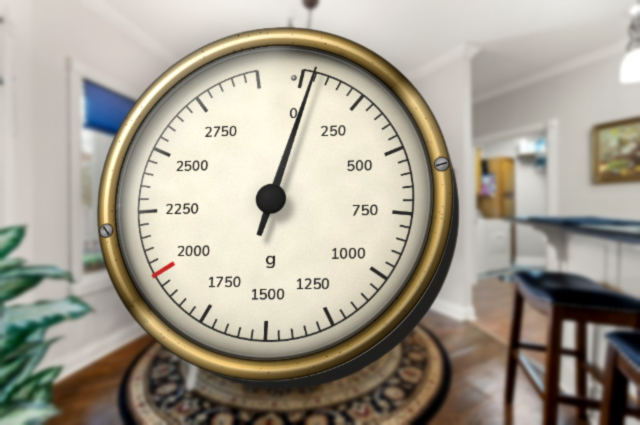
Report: 50,g
